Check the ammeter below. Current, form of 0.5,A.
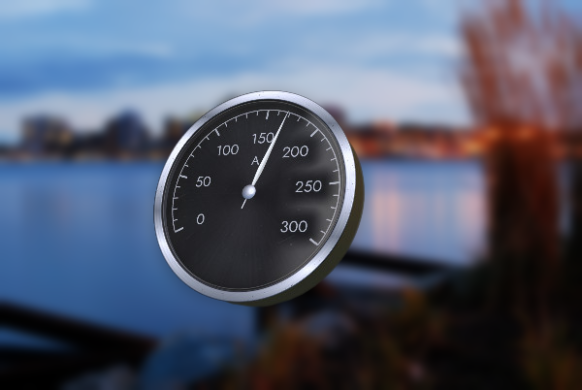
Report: 170,A
